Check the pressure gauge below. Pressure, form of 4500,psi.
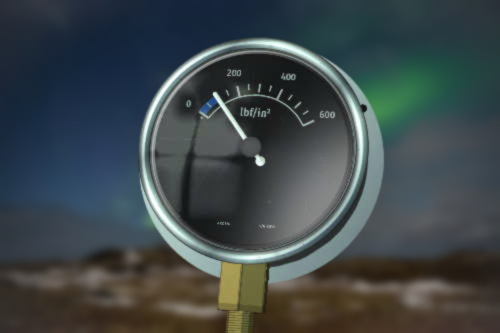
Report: 100,psi
